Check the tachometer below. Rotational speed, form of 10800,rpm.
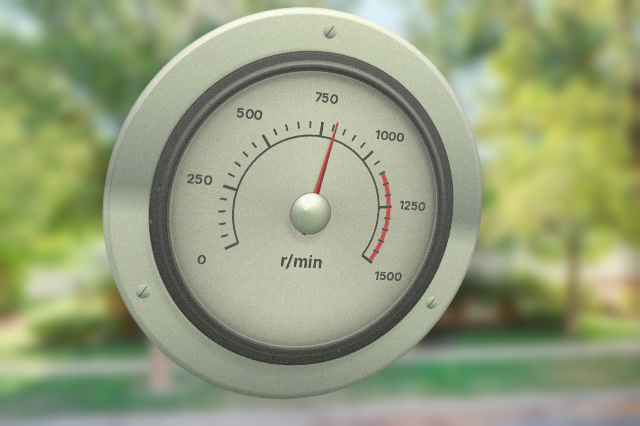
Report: 800,rpm
